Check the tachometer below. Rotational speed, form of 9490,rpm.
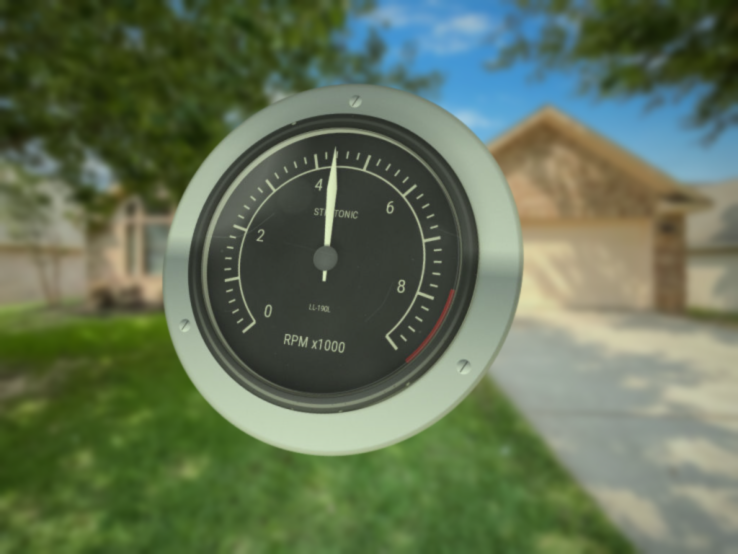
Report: 4400,rpm
